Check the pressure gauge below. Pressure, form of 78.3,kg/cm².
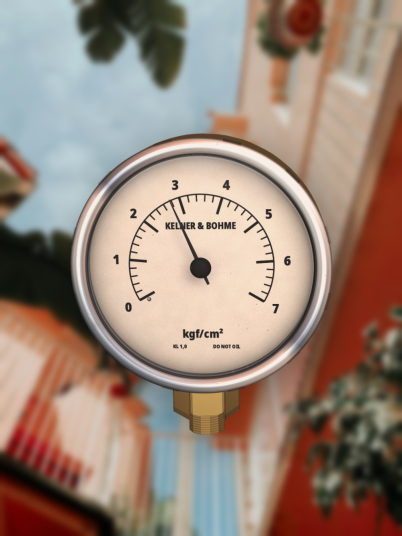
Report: 2.8,kg/cm²
